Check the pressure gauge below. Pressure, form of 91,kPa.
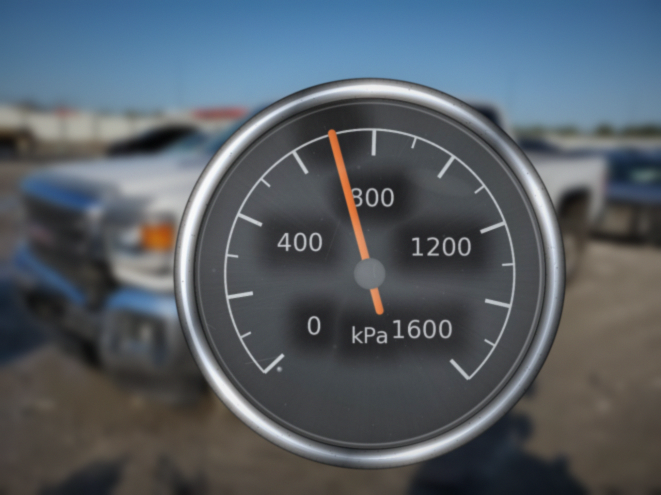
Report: 700,kPa
